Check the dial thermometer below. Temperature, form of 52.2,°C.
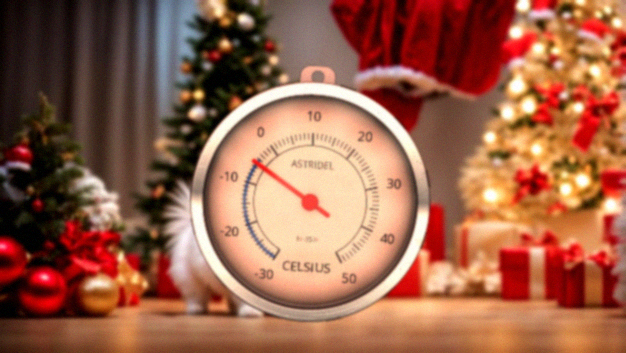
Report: -5,°C
